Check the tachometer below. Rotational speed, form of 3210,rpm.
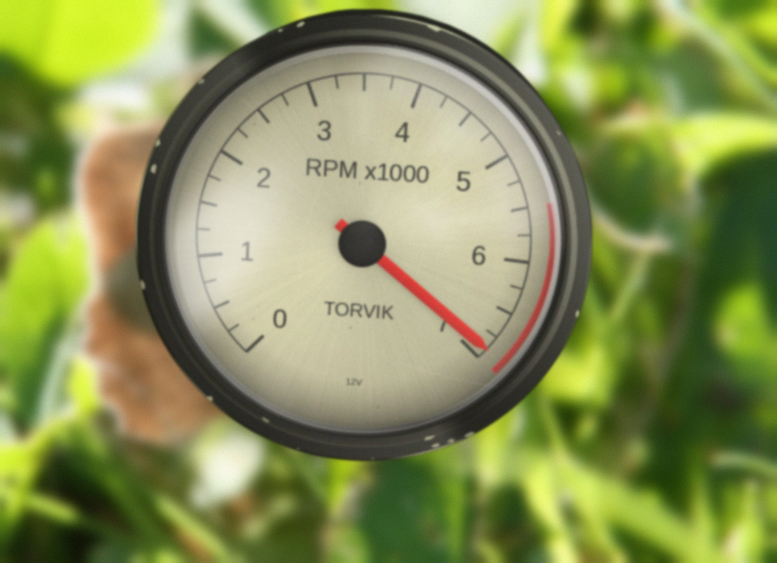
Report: 6875,rpm
